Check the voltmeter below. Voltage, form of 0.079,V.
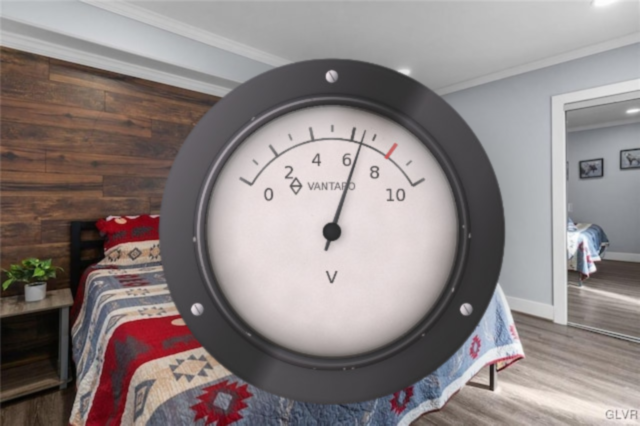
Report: 6.5,V
